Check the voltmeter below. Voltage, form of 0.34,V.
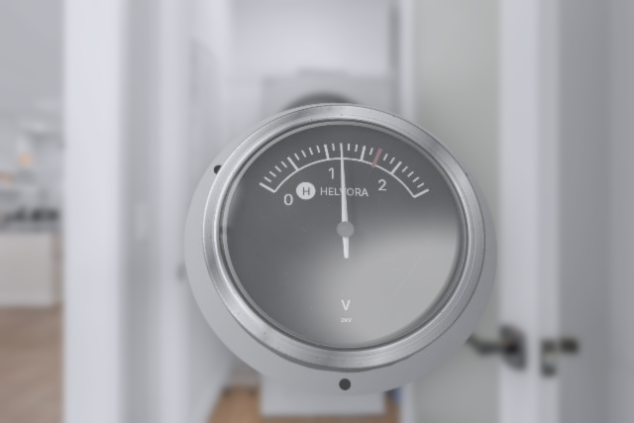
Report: 1.2,V
